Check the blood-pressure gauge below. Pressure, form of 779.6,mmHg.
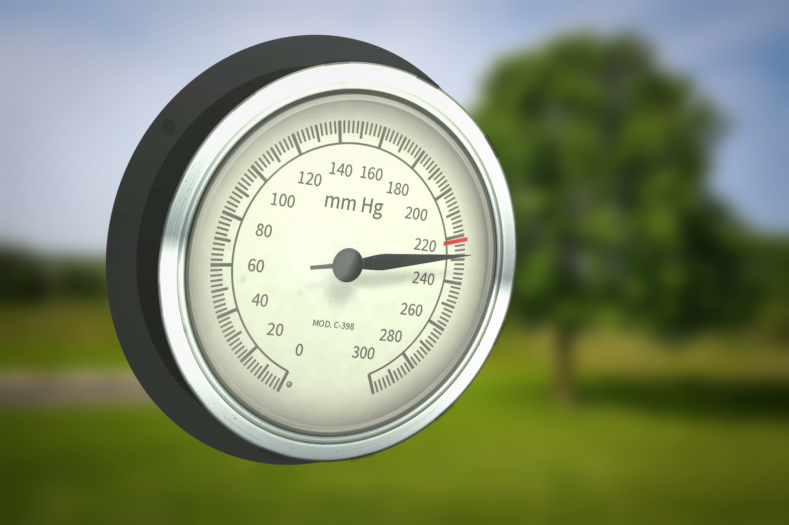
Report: 228,mmHg
